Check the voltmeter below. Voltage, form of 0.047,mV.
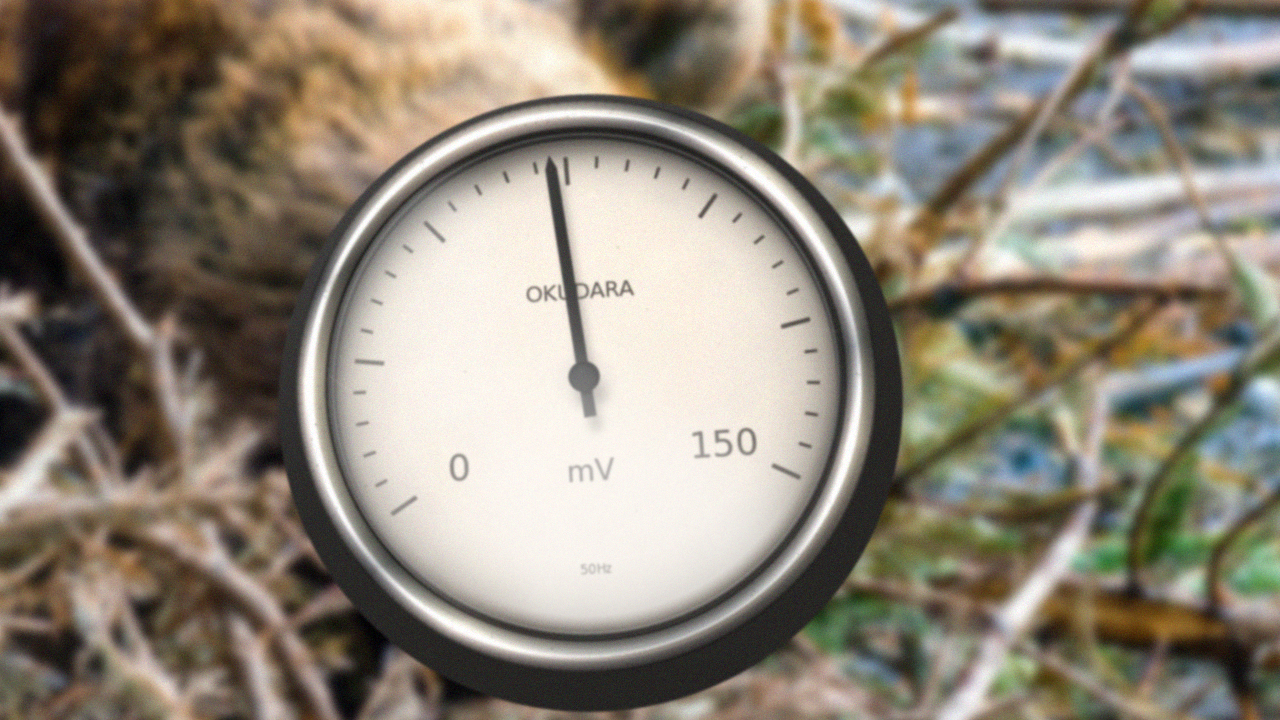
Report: 72.5,mV
